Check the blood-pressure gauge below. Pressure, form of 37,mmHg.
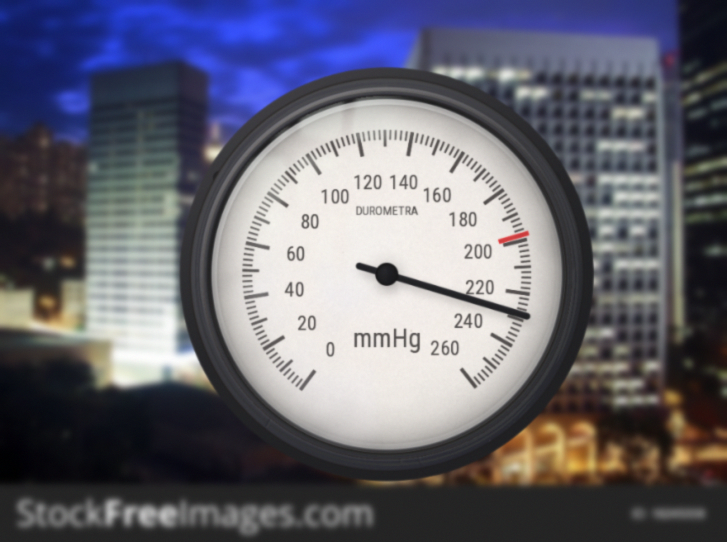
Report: 228,mmHg
